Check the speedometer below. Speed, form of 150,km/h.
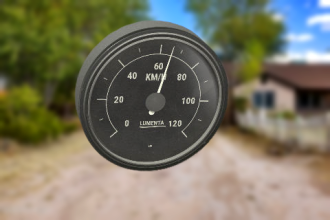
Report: 65,km/h
